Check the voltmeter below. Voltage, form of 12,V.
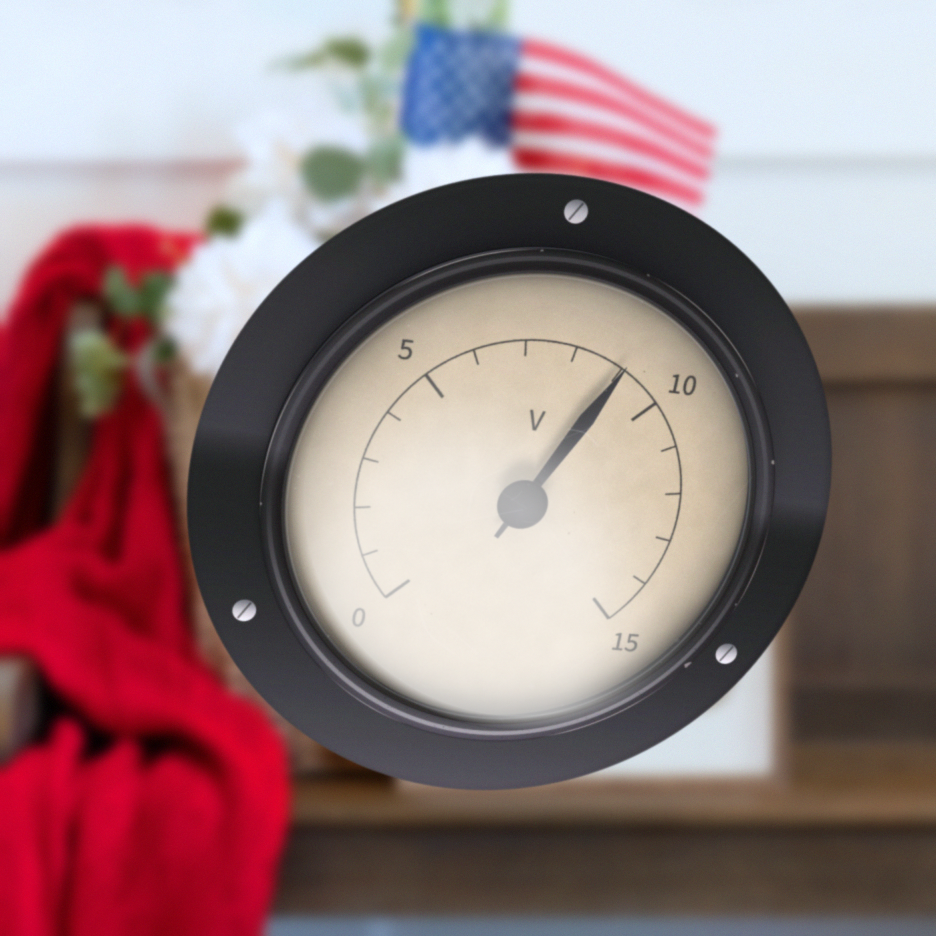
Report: 9,V
